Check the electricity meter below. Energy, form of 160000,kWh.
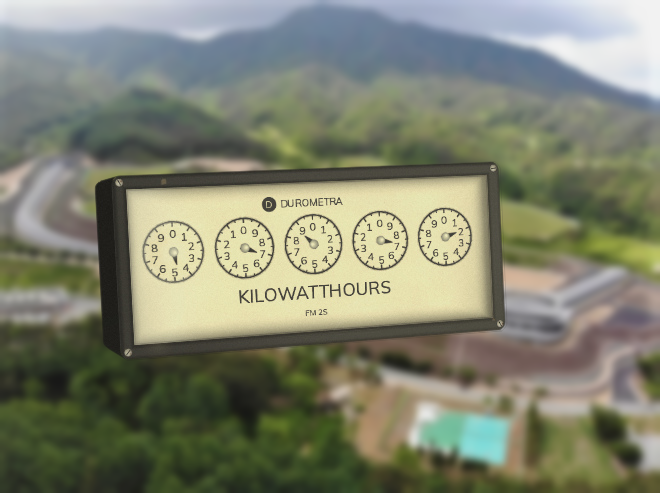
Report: 46872,kWh
